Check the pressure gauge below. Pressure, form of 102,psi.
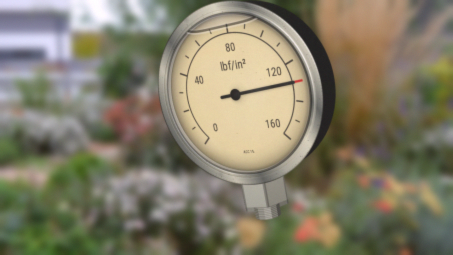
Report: 130,psi
